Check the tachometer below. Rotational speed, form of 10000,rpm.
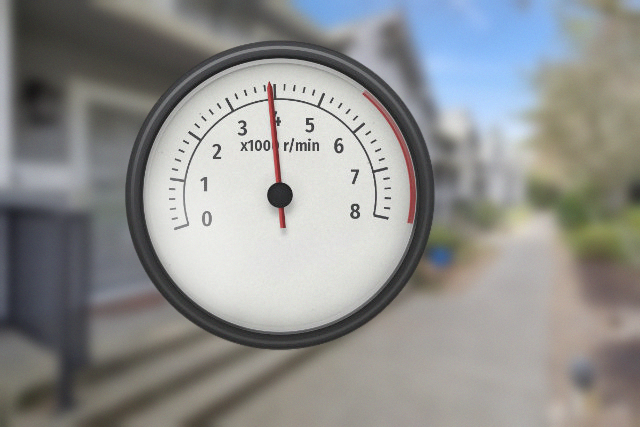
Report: 3900,rpm
